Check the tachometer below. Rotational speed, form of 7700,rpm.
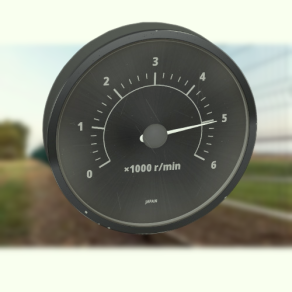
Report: 5000,rpm
